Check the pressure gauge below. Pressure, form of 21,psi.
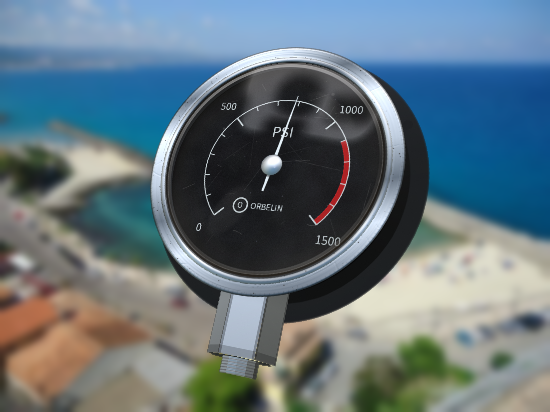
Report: 800,psi
